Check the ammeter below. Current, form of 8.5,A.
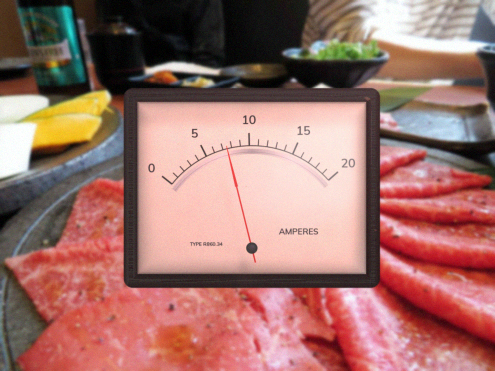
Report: 7.5,A
